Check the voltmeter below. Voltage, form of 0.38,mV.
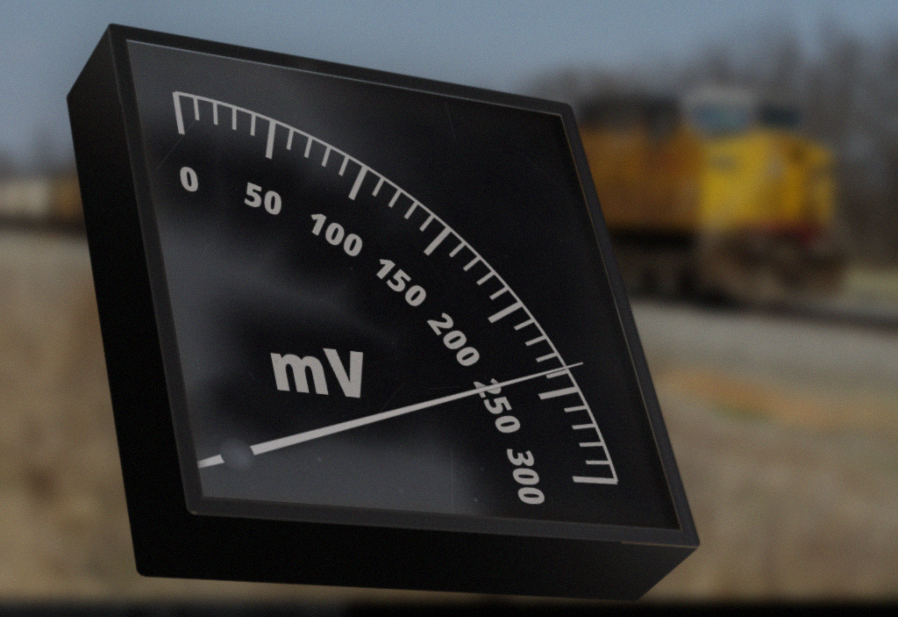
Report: 240,mV
